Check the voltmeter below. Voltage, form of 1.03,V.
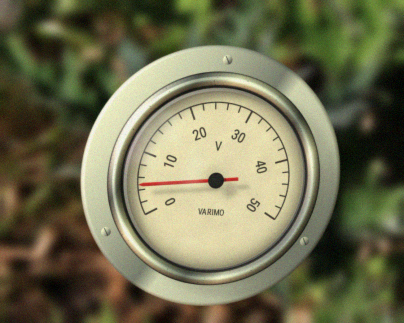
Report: 5,V
